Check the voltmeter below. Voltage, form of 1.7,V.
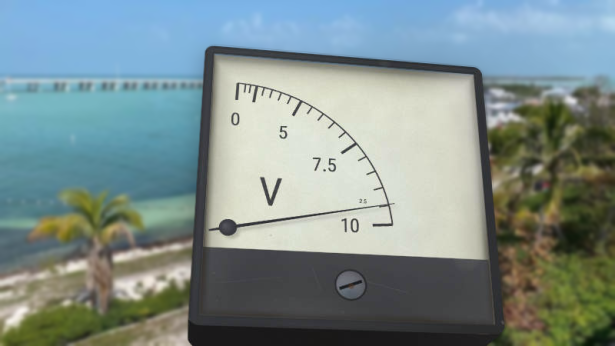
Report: 9.5,V
